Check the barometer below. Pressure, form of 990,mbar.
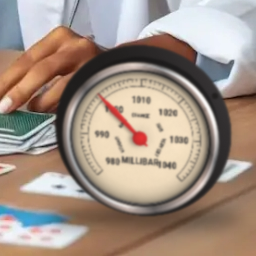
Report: 1000,mbar
